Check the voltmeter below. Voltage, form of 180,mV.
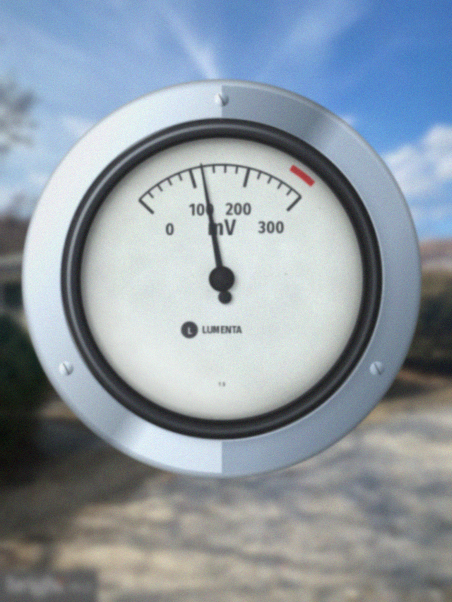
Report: 120,mV
